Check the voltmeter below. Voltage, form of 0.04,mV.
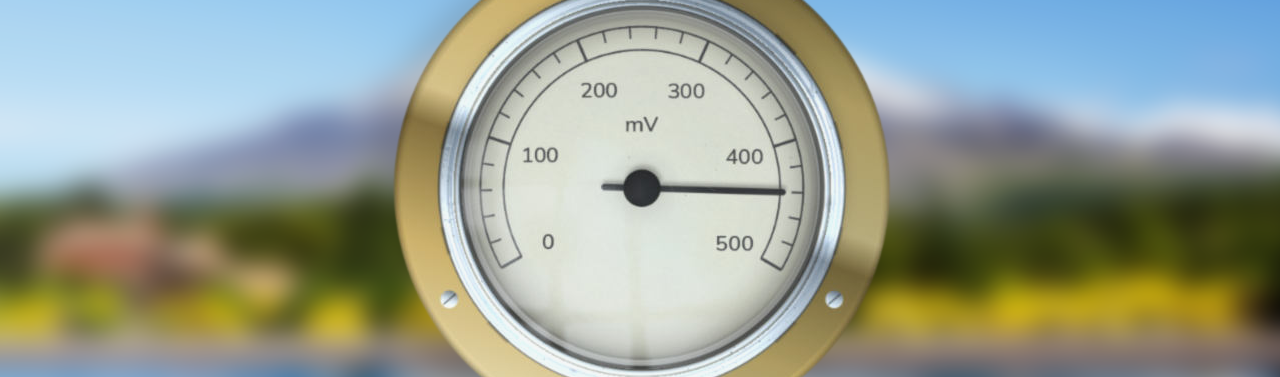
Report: 440,mV
